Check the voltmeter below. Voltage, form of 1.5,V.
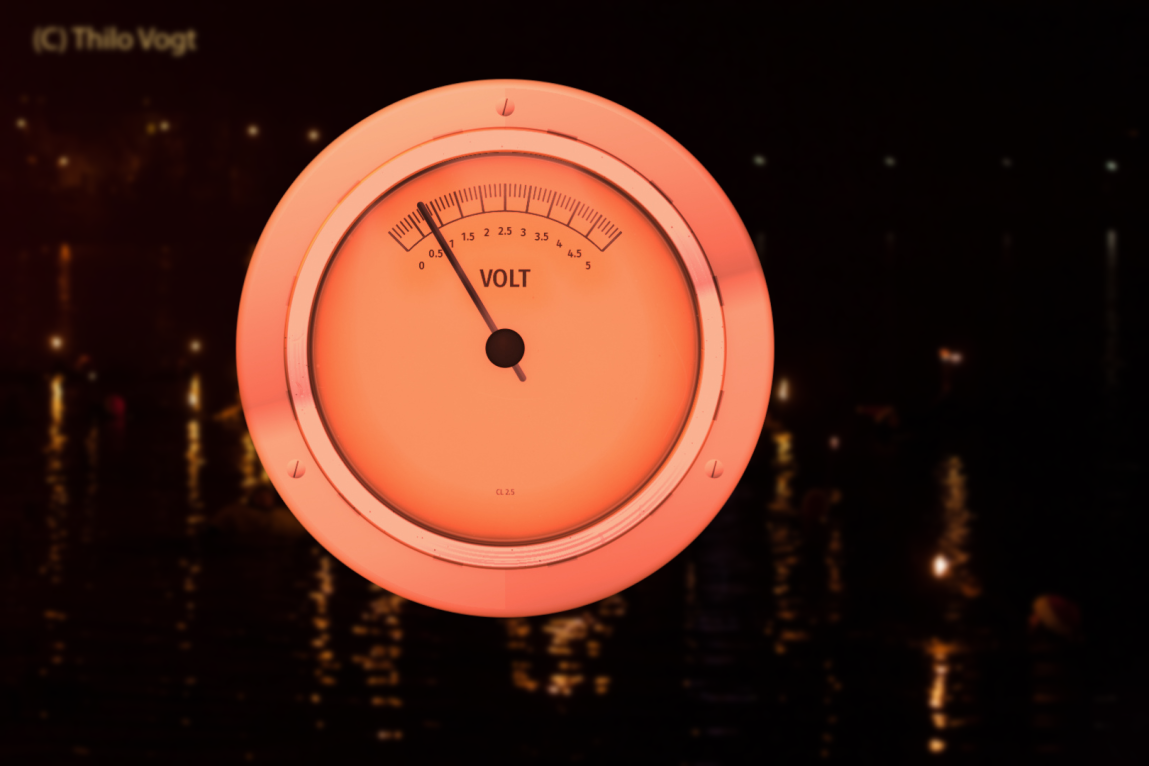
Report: 0.8,V
